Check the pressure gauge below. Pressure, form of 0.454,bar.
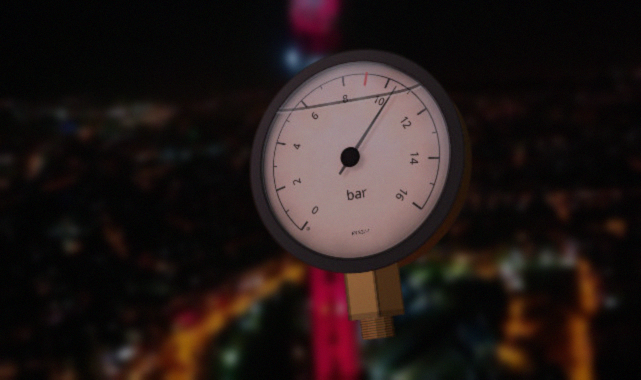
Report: 10.5,bar
